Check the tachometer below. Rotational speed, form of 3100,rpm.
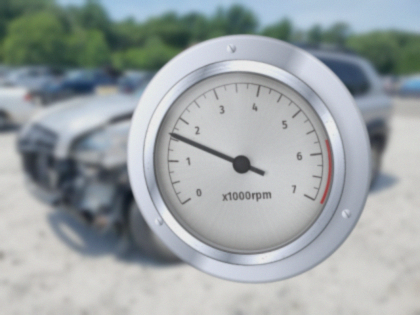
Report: 1625,rpm
